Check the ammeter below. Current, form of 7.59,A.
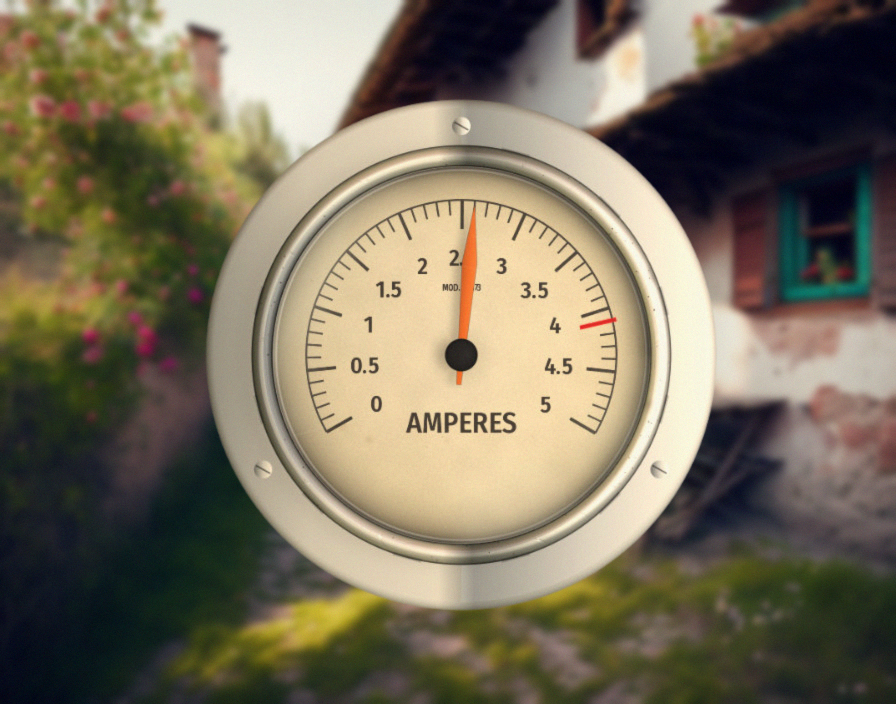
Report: 2.6,A
